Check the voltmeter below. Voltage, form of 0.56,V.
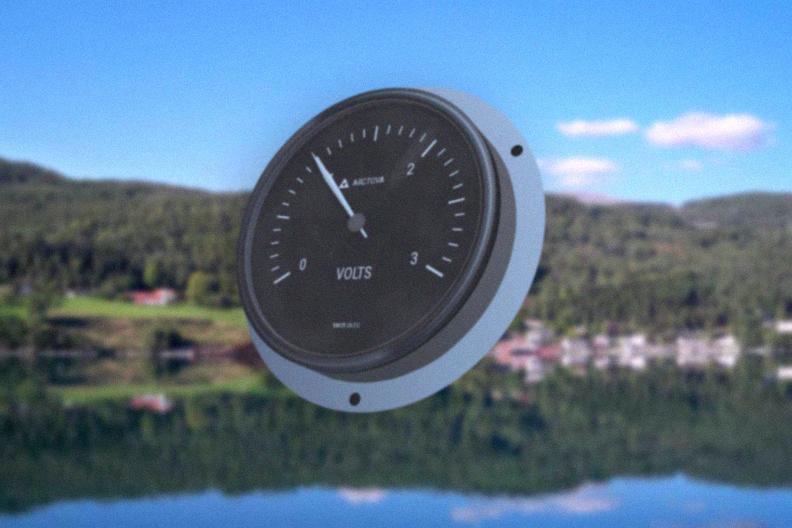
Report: 1,V
